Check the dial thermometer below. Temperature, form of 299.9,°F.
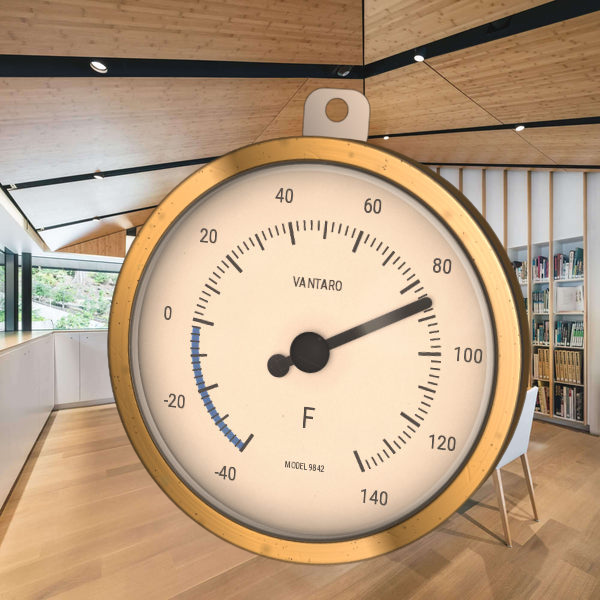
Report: 86,°F
